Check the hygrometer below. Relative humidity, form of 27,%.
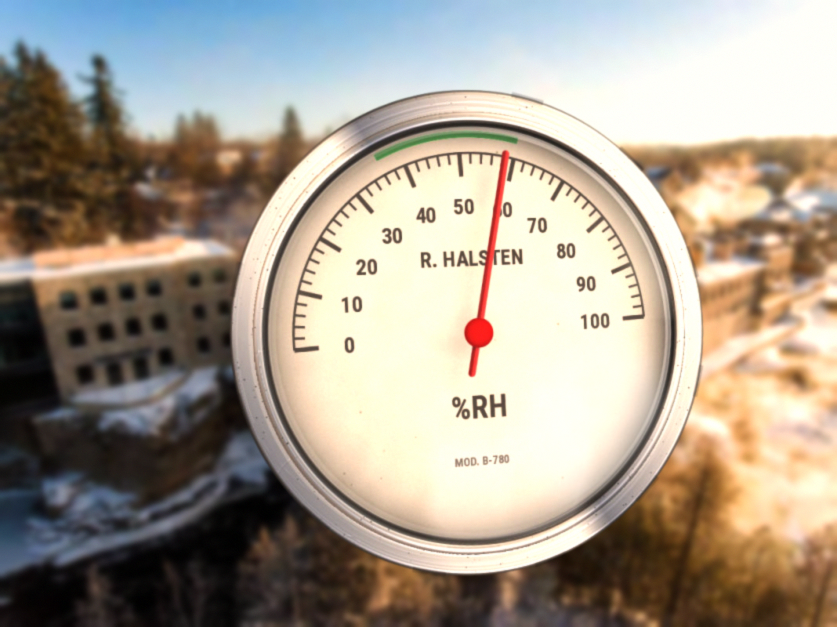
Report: 58,%
